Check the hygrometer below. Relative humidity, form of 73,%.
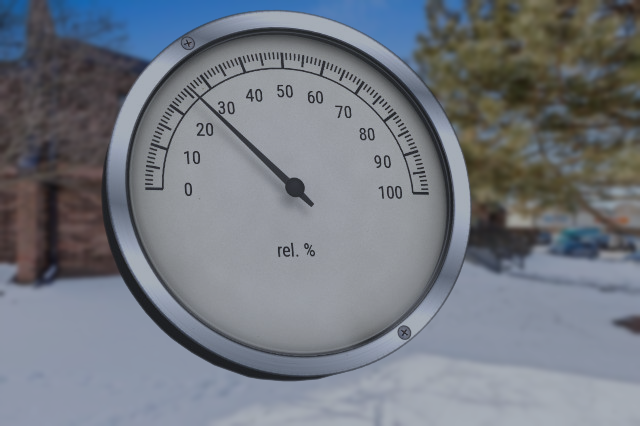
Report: 25,%
